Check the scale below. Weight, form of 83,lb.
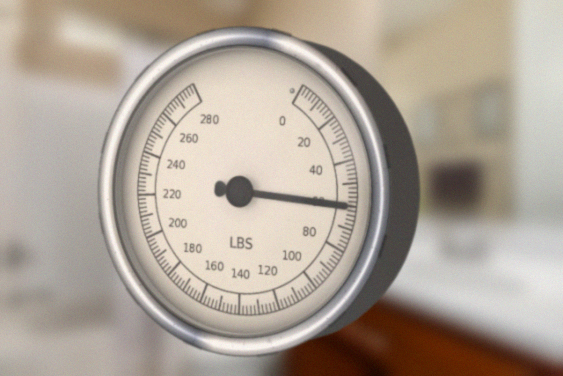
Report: 60,lb
